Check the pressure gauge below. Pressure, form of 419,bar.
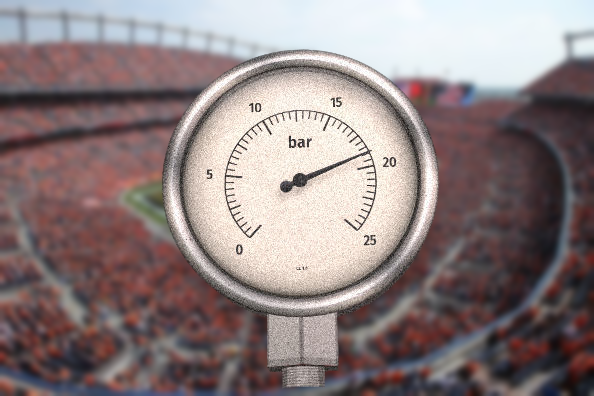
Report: 19,bar
